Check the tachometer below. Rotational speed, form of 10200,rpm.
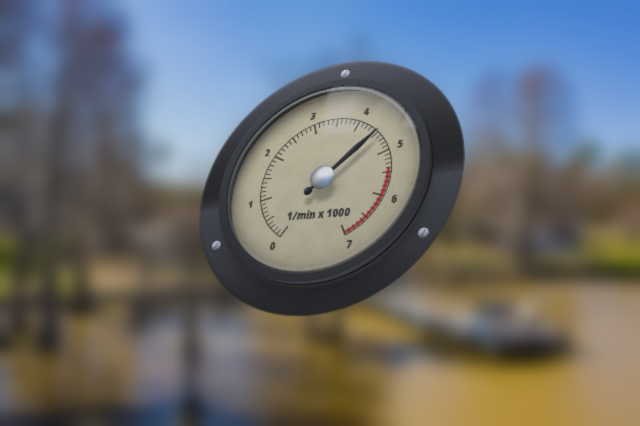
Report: 4500,rpm
